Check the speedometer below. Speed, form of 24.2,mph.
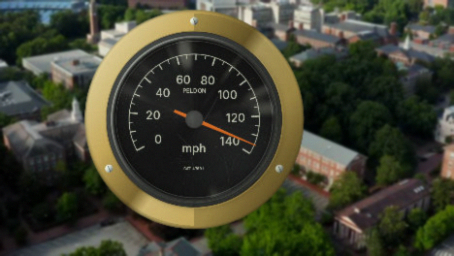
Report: 135,mph
